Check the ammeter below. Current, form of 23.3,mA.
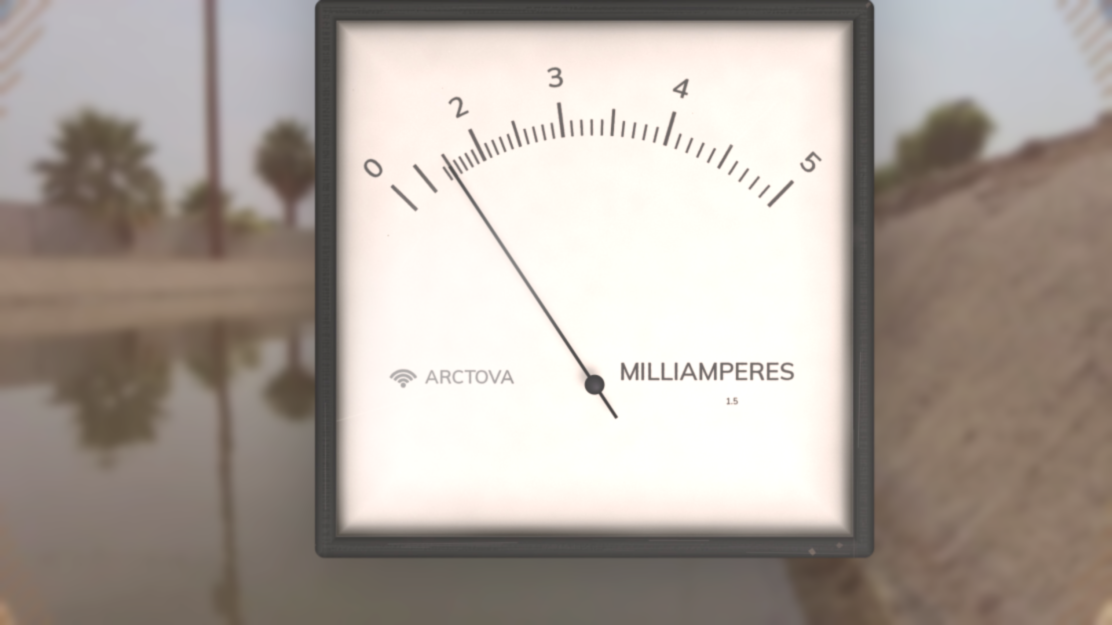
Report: 1.5,mA
